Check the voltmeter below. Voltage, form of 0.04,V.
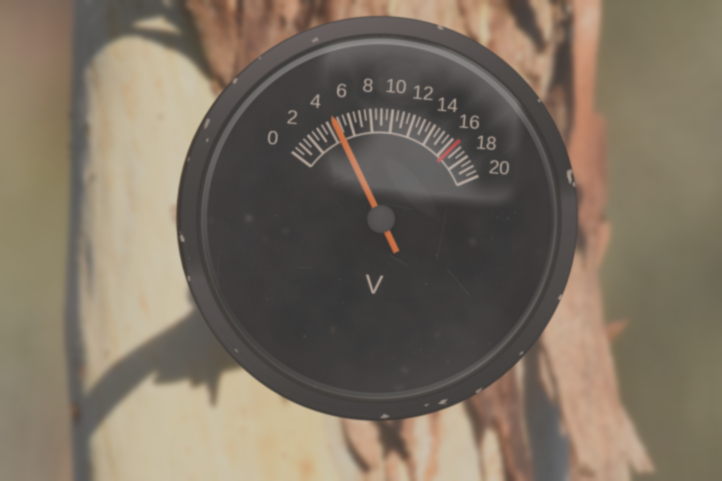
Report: 4.5,V
